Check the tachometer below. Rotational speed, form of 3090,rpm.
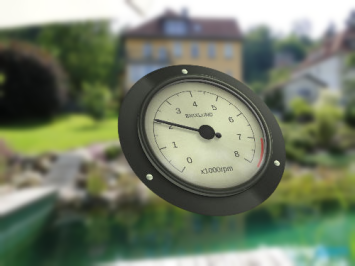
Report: 2000,rpm
